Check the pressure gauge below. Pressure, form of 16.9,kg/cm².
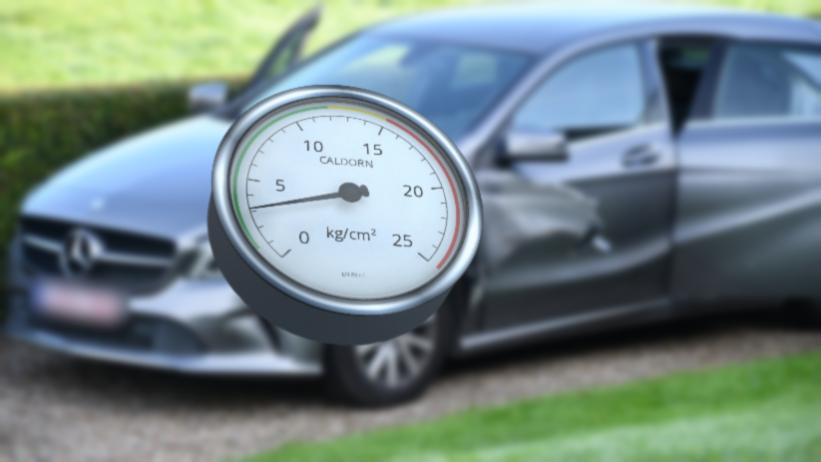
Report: 3,kg/cm²
